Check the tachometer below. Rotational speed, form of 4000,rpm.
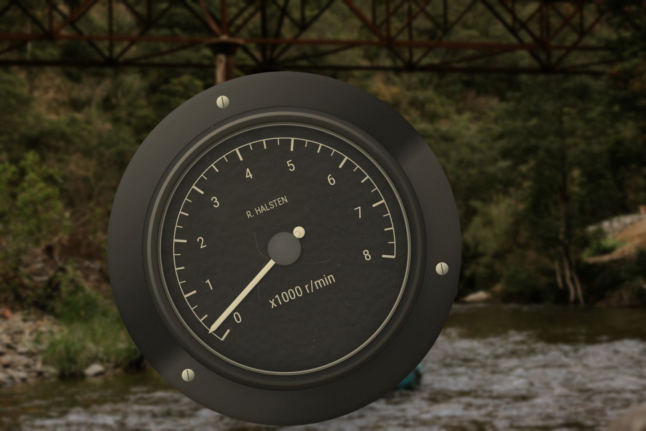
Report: 250,rpm
